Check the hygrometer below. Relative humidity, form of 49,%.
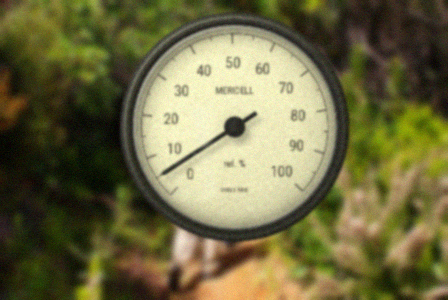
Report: 5,%
